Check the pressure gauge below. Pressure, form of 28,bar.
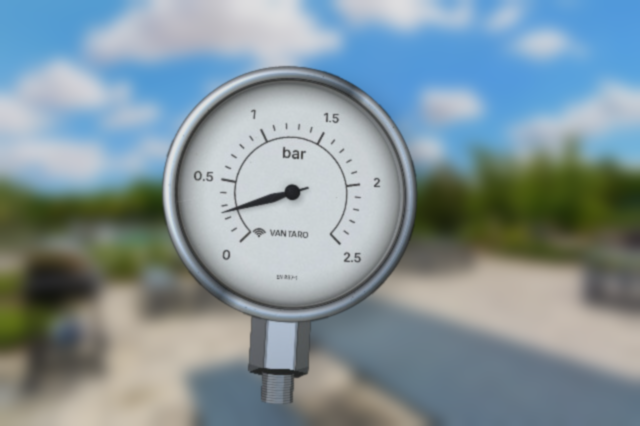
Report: 0.25,bar
